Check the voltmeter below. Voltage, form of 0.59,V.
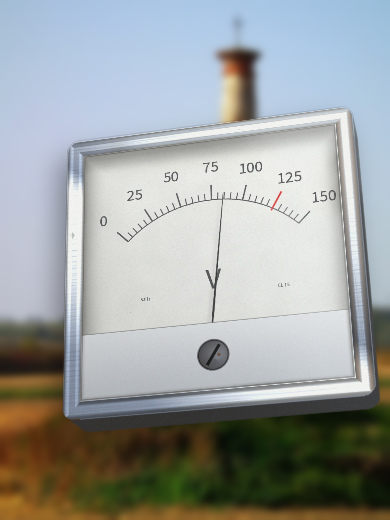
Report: 85,V
